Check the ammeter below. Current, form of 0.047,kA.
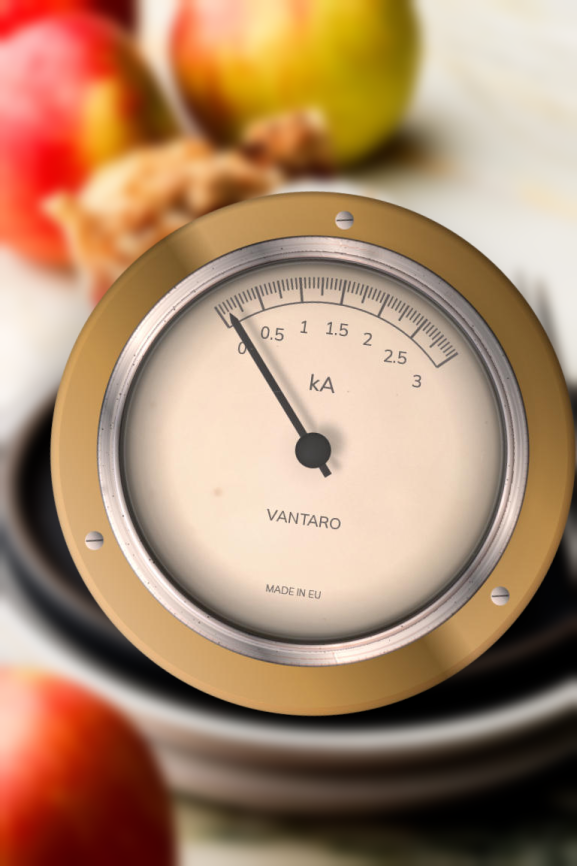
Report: 0.1,kA
